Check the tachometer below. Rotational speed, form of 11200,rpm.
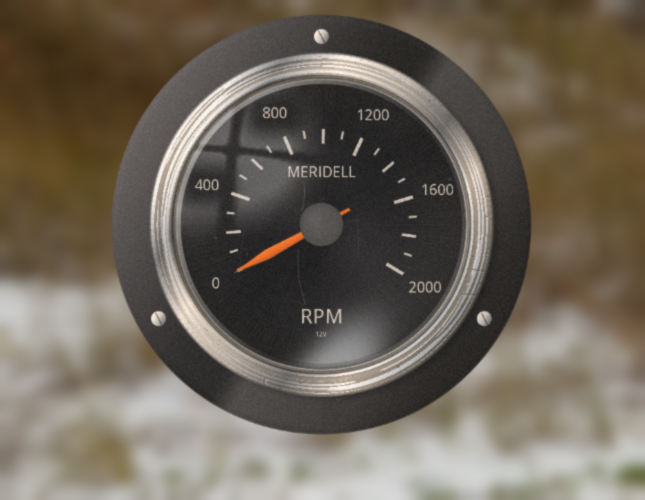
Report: 0,rpm
